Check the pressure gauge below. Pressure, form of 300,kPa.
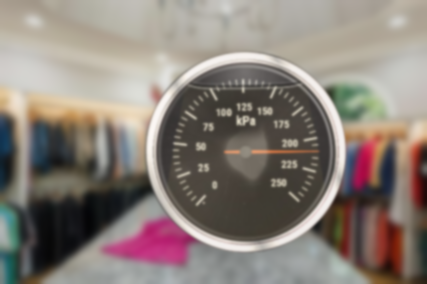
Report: 210,kPa
